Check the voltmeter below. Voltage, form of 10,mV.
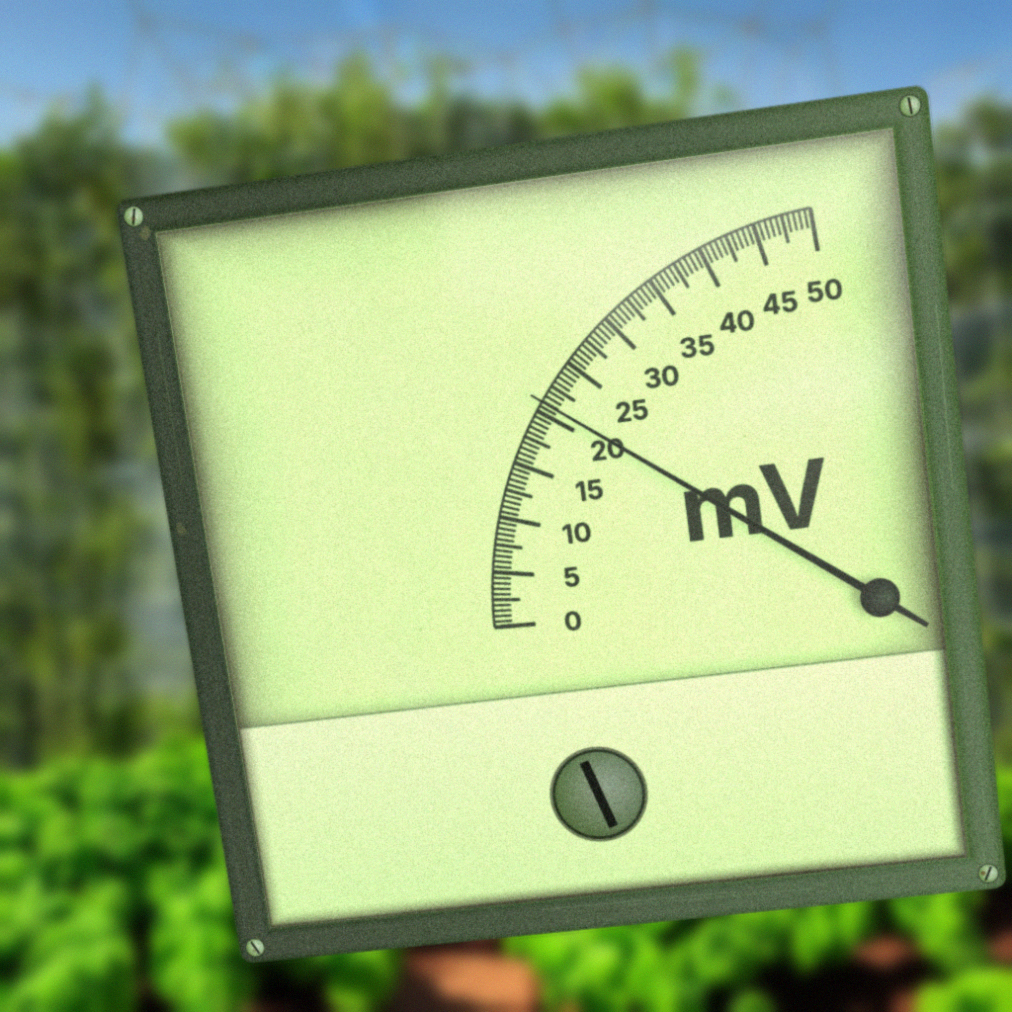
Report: 21,mV
